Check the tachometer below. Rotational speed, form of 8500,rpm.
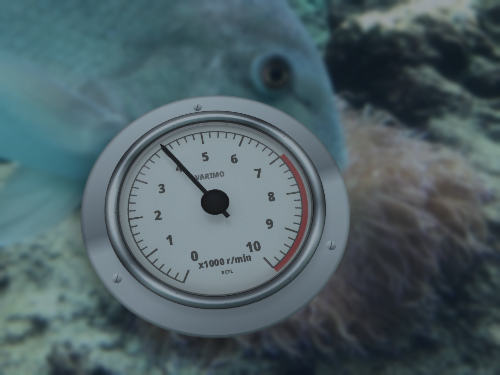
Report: 4000,rpm
